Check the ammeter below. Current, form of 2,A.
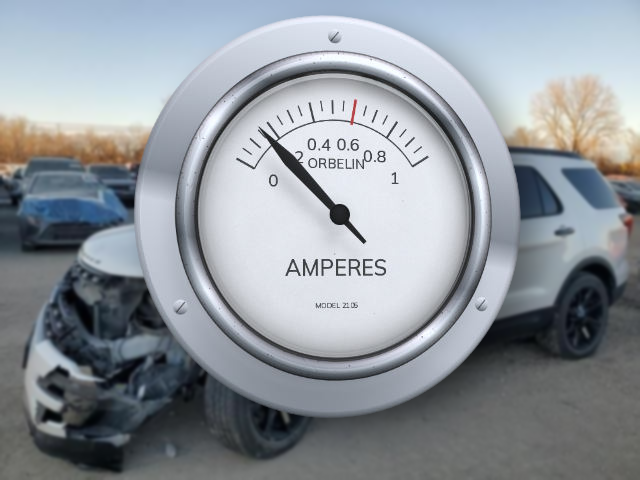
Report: 0.15,A
